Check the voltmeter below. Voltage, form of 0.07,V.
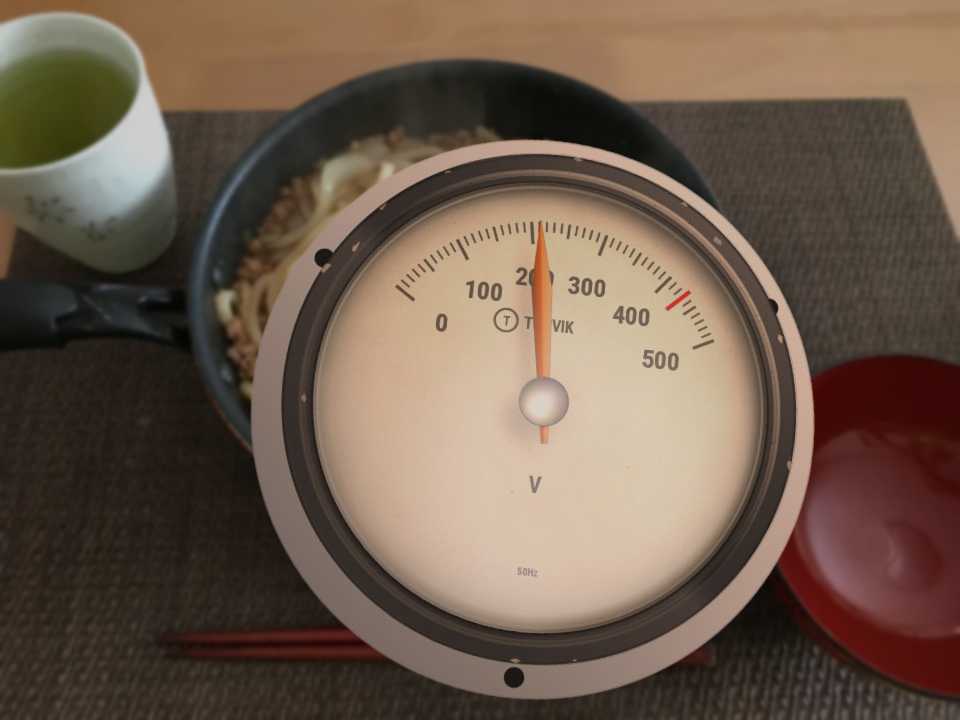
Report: 210,V
